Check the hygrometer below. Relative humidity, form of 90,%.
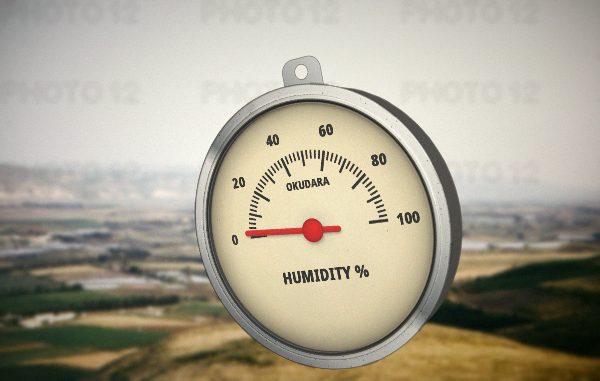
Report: 2,%
